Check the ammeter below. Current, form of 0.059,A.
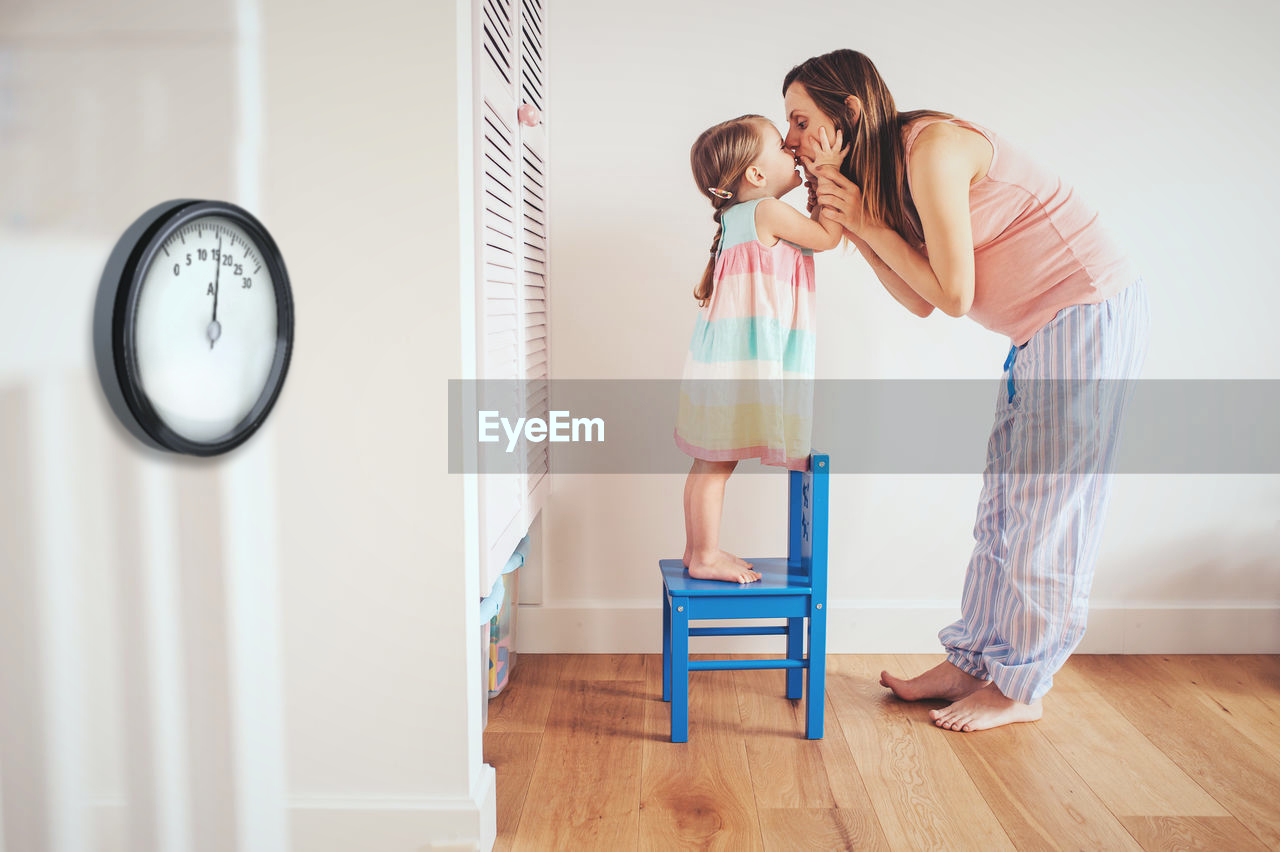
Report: 15,A
